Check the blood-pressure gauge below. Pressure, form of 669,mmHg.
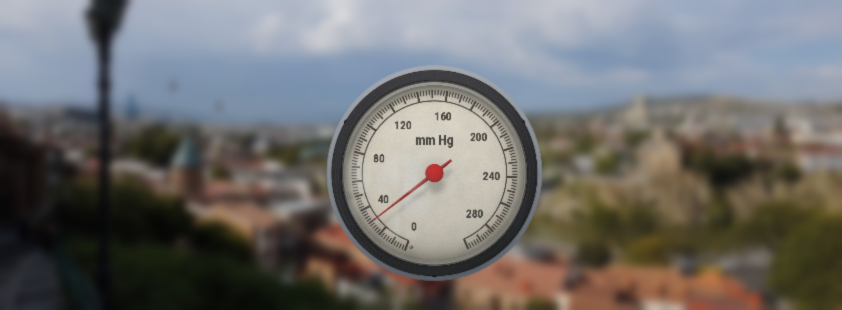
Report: 30,mmHg
